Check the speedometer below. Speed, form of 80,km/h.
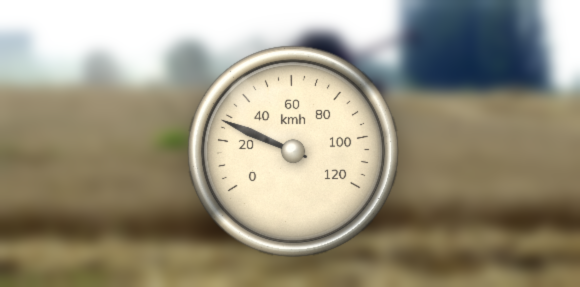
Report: 27.5,km/h
